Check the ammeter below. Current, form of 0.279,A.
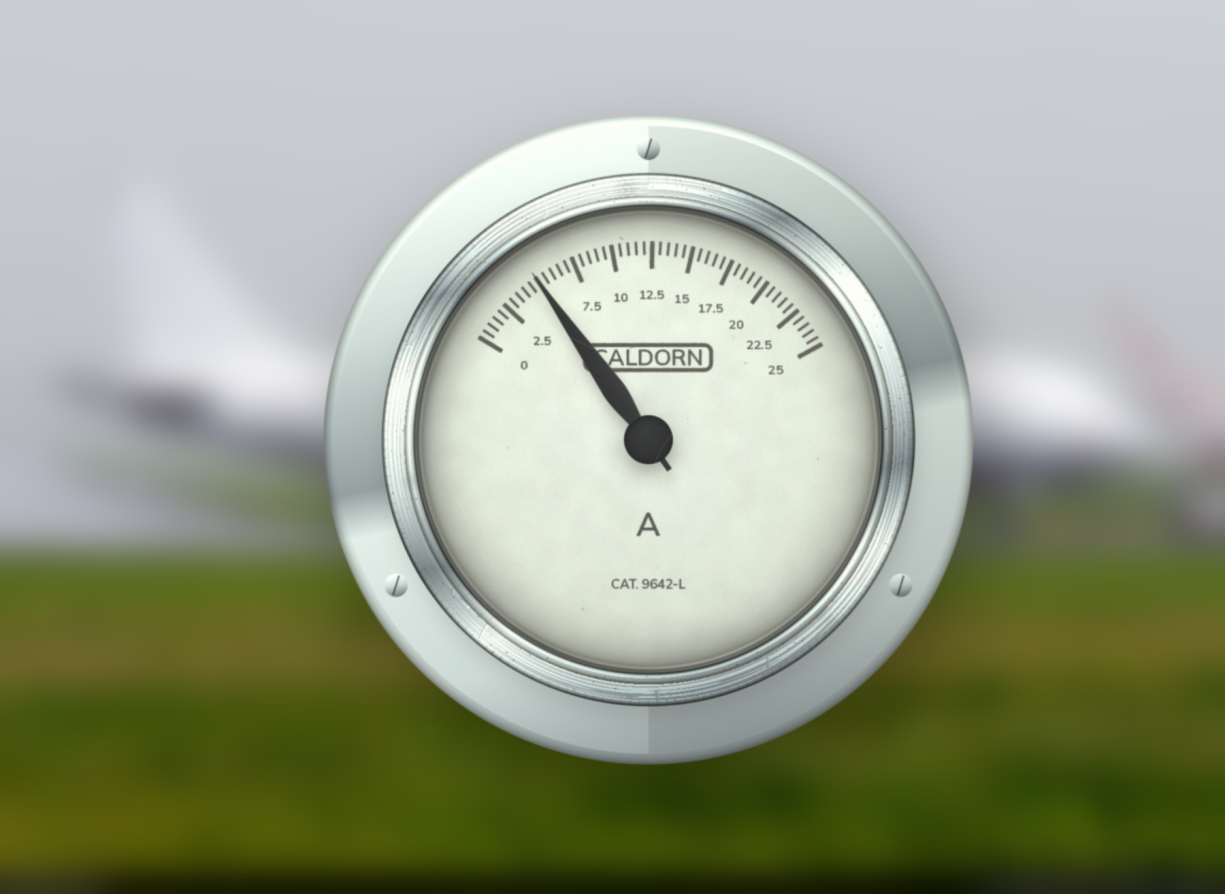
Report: 5,A
